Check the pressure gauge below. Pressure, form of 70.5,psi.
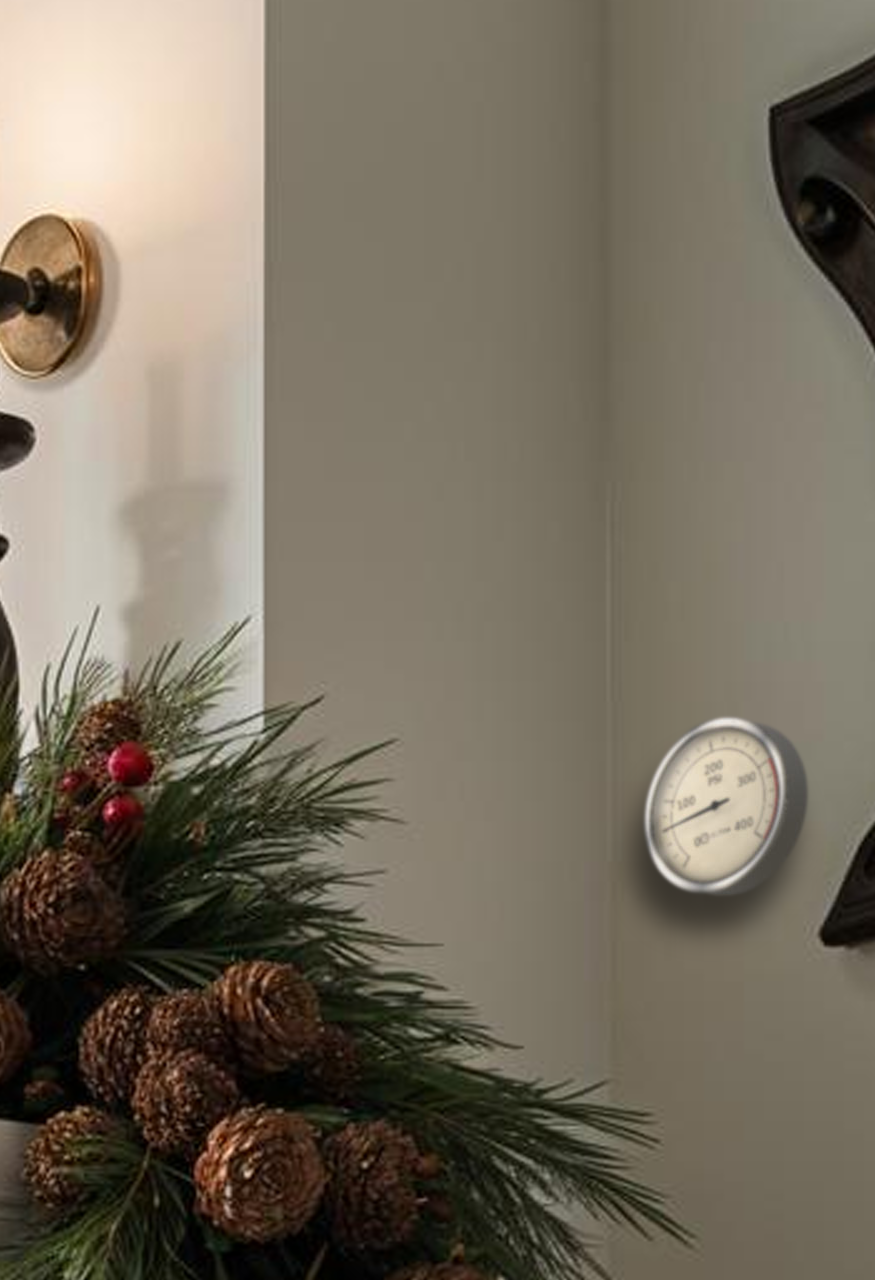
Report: 60,psi
